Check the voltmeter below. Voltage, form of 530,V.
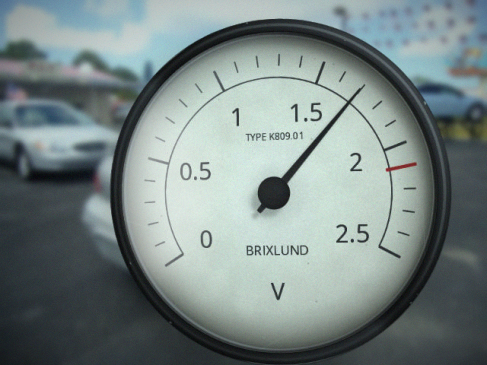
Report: 1.7,V
